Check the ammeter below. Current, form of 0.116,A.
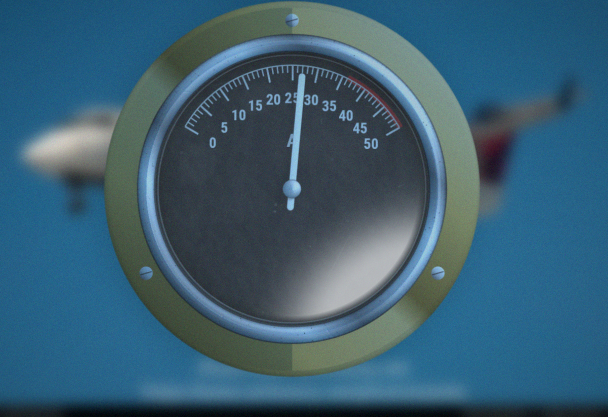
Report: 27,A
